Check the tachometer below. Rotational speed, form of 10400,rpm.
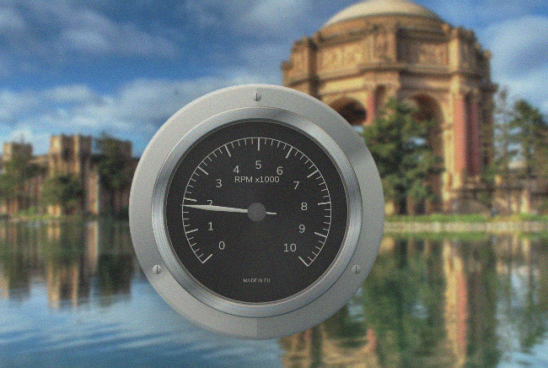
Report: 1800,rpm
